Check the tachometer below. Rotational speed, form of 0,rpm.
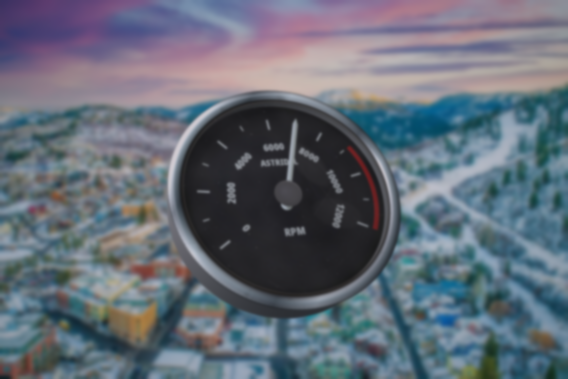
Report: 7000,rpm
